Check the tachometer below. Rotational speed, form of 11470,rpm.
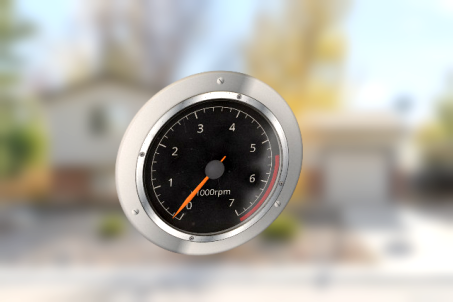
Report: 200,rpm
